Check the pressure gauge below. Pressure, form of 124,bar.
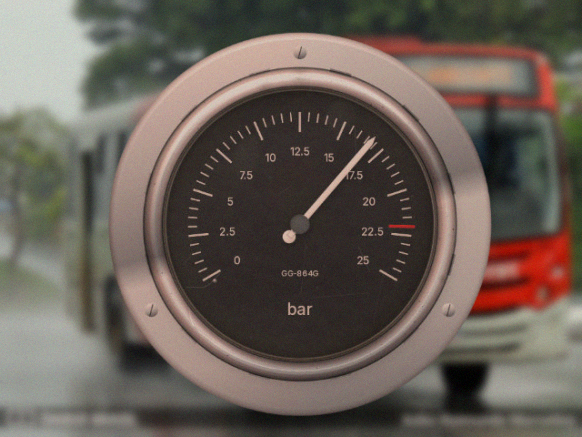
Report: 16.75,bar
